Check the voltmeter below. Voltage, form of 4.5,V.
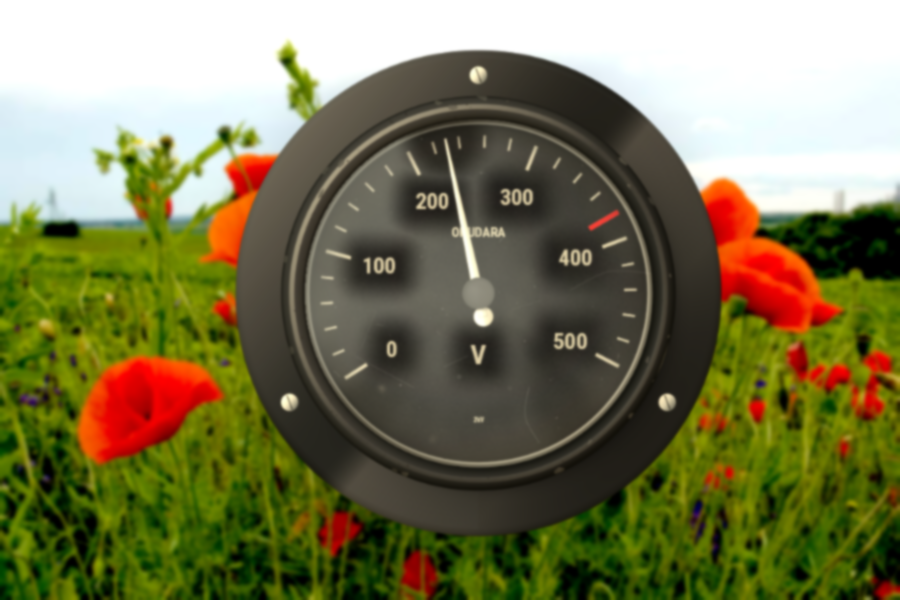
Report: 230,V
